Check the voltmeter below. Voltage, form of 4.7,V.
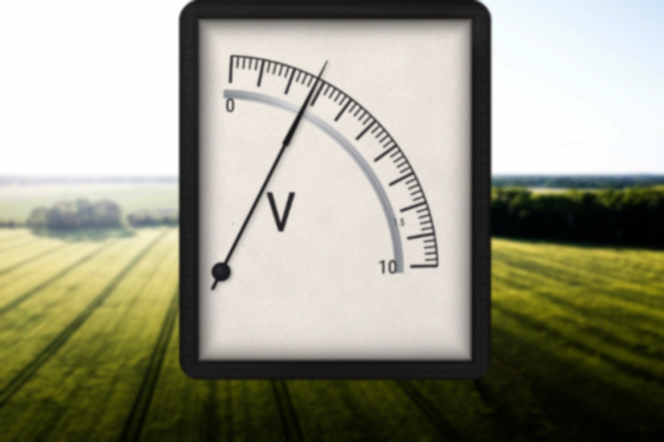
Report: 2.8,V
